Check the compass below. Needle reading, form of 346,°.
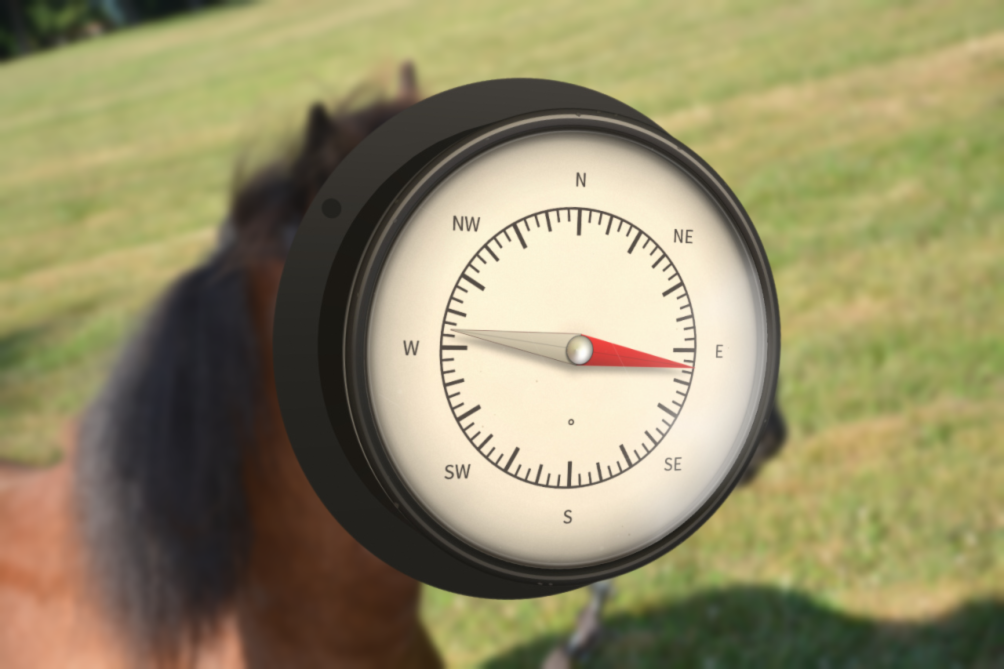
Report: 97.5,°
